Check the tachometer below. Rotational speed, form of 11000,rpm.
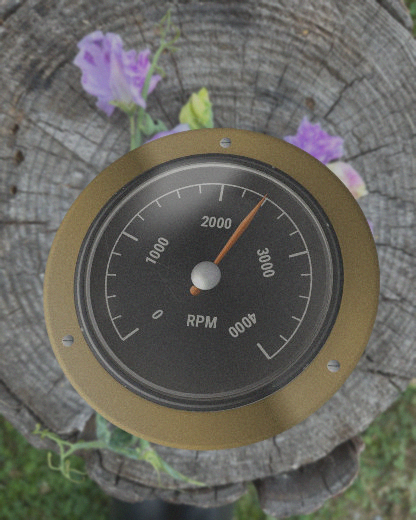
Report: 2400,rpm
